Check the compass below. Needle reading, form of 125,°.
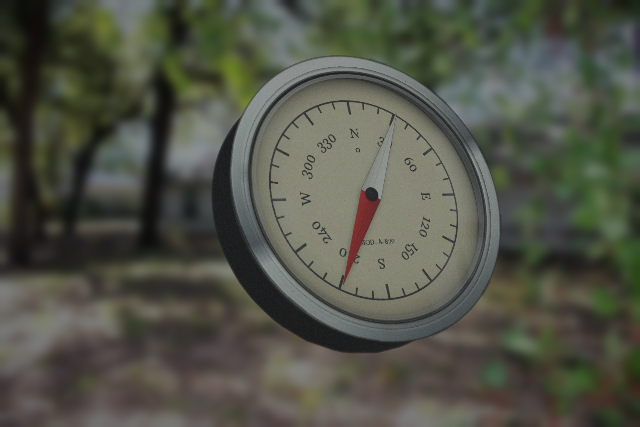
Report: 210,°
